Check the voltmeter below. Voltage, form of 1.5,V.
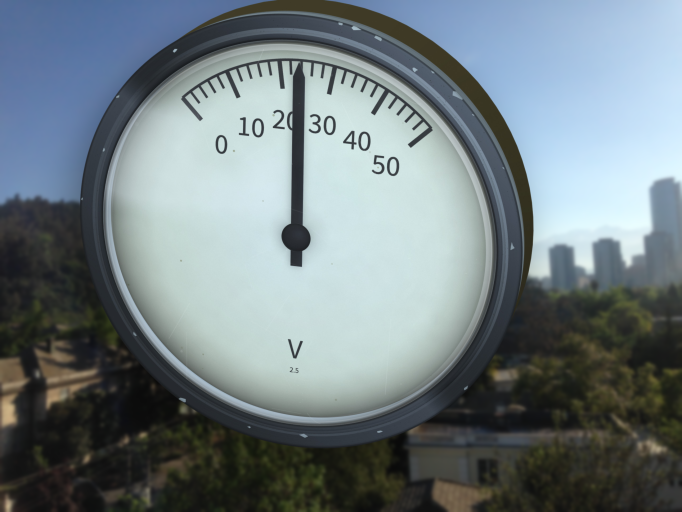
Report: 24,V
